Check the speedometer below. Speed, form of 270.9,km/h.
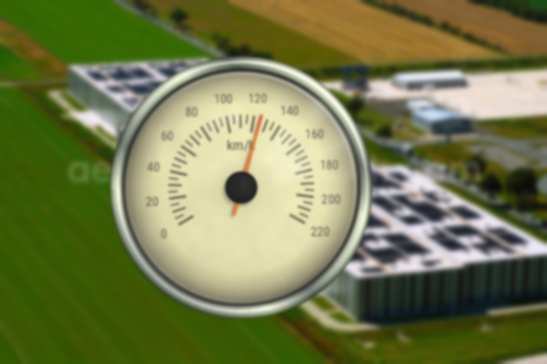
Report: 125,km/h
